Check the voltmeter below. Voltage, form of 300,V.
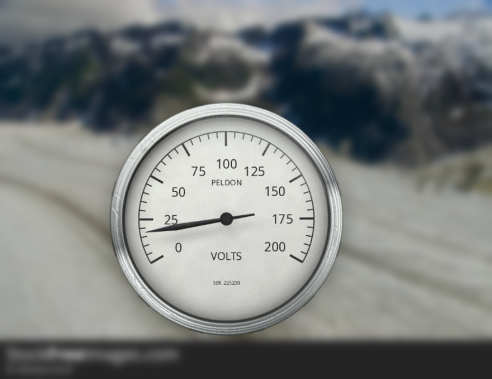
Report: 17.5,V
